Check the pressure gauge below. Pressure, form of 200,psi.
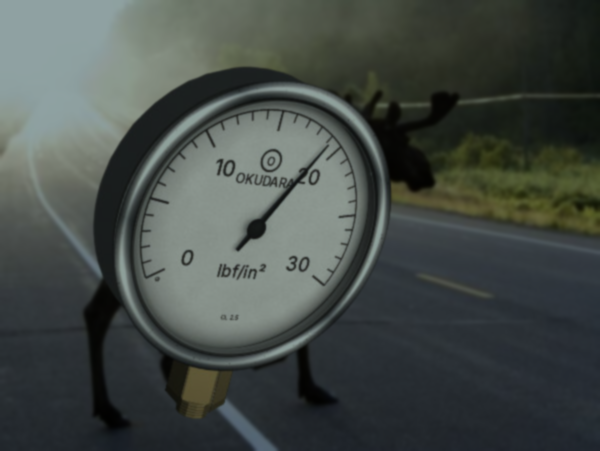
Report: 19,psi
